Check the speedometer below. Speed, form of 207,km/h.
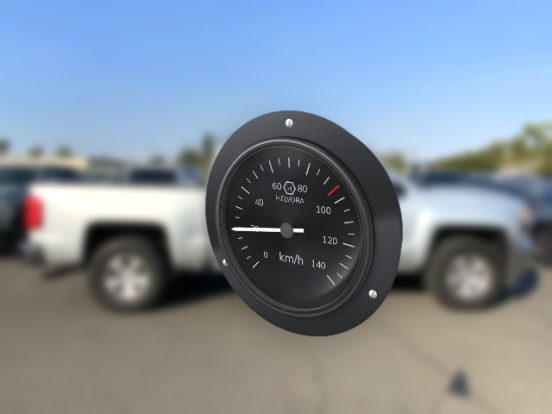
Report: 20,km/h
